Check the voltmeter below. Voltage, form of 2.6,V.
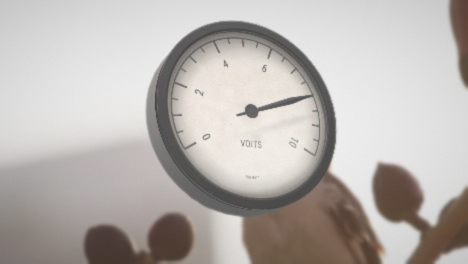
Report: 8,V
